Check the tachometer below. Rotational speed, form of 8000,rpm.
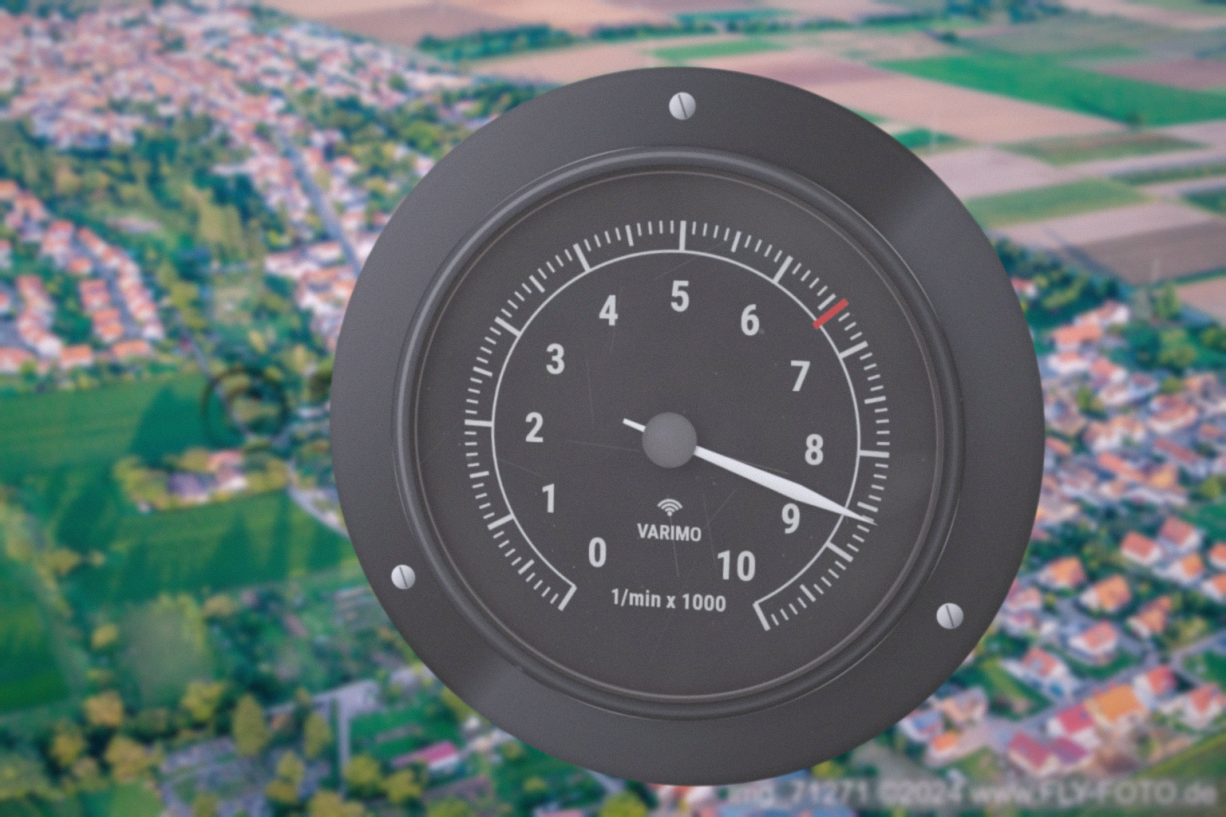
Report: 8600,rpm
